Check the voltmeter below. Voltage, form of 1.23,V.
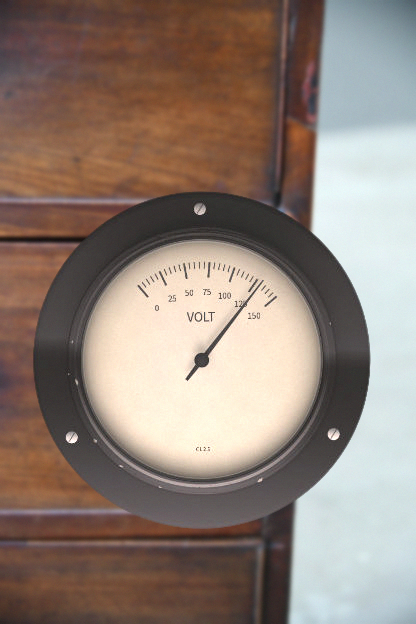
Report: 130,V
